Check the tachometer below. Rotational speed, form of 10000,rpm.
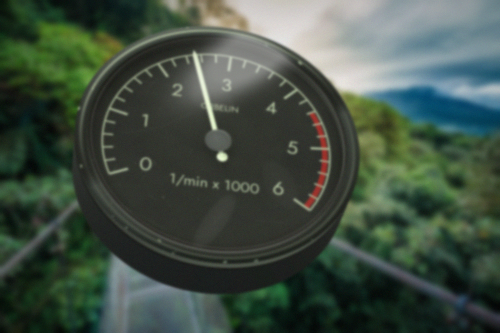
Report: 2500,rpm
